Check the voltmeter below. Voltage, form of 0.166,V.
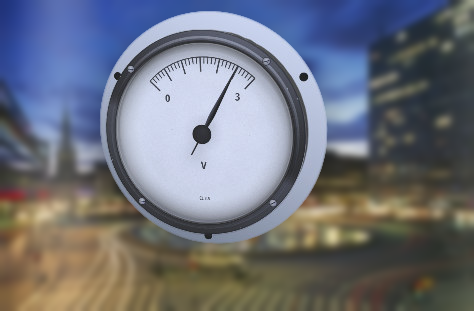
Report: 2.5,V
